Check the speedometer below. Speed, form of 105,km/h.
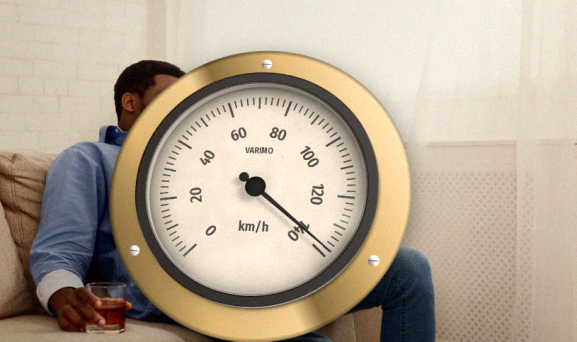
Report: 138,km/h
